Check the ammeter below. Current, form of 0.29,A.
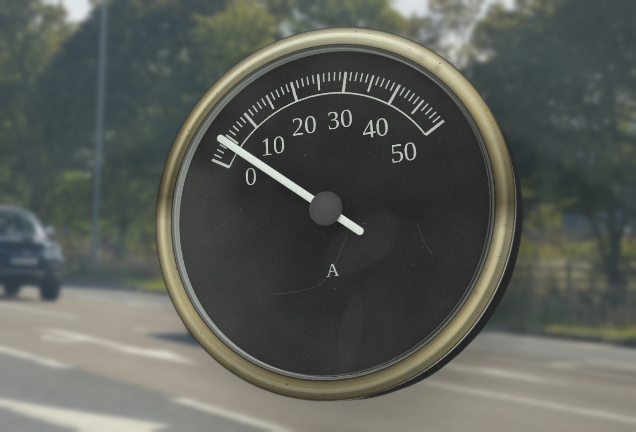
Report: 4,A
